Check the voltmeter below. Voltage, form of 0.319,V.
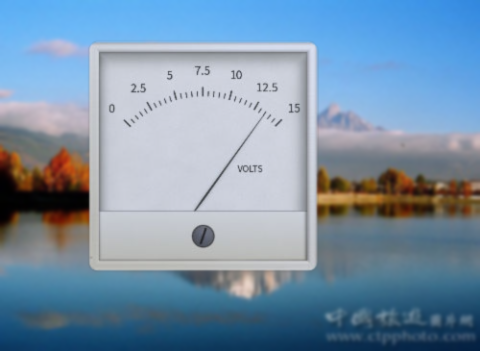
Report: 13.5,V
